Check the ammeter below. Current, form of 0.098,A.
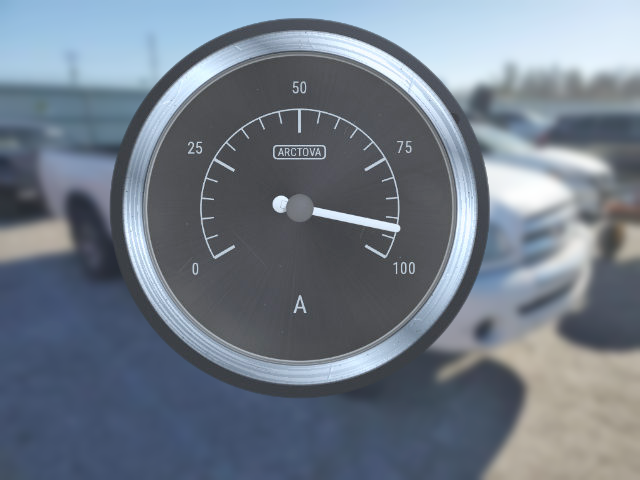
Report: 92.5,A
